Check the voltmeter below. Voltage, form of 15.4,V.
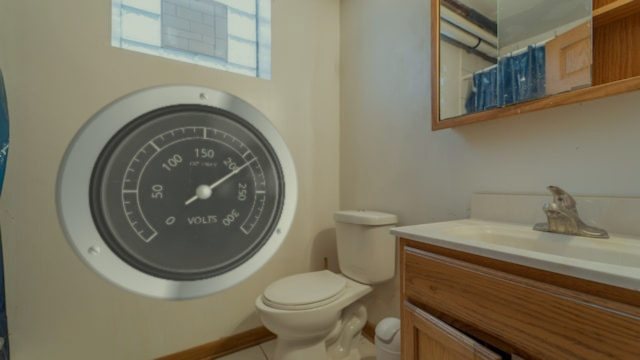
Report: 210,V
